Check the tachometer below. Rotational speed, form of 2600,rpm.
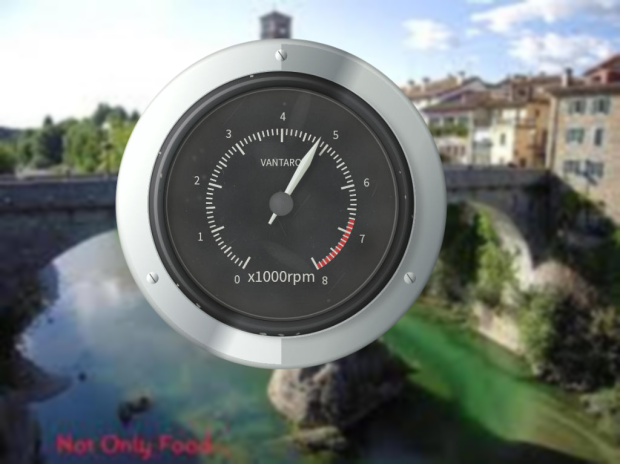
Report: 4800,rpm
